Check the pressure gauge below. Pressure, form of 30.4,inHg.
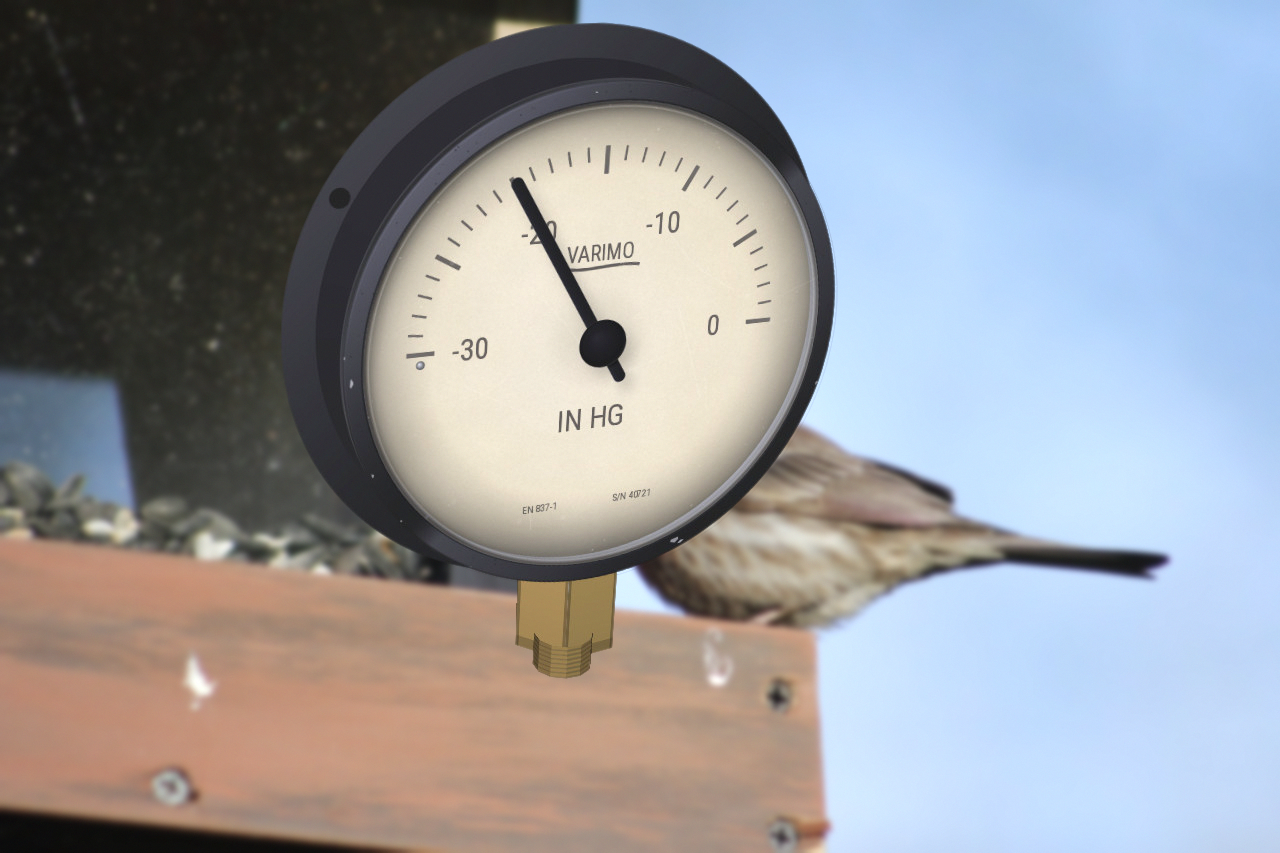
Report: -20,inHg
